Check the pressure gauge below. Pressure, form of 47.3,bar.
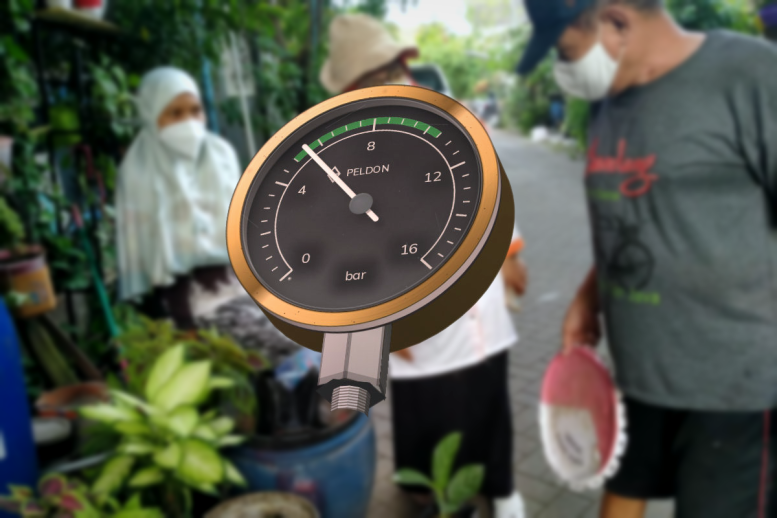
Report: 5.5,bar
